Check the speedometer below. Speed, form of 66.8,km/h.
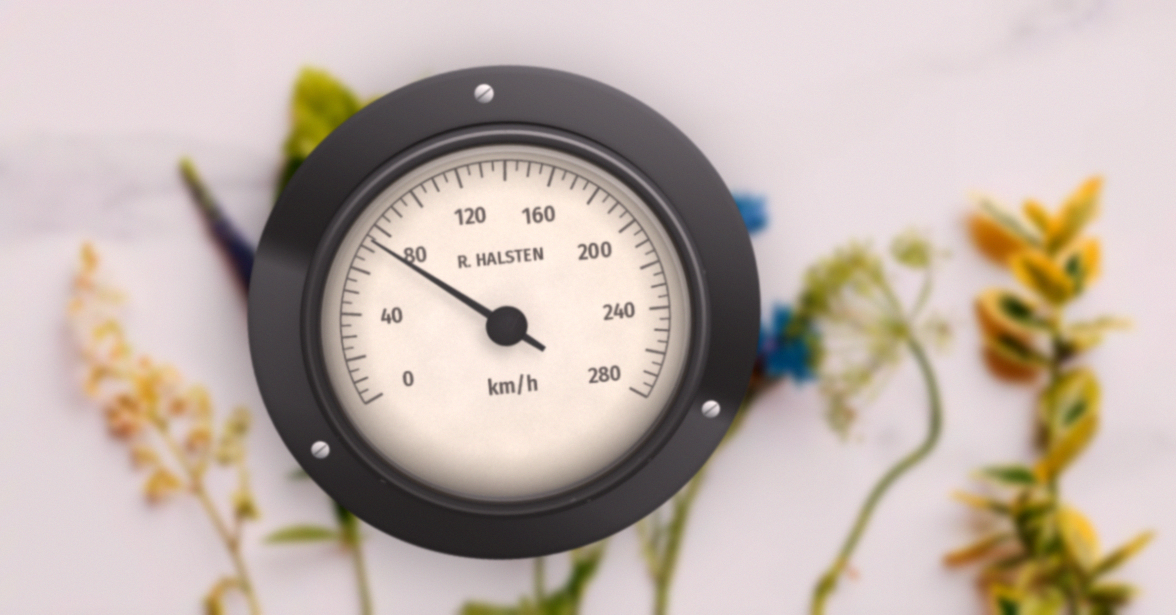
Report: 75,km/h
